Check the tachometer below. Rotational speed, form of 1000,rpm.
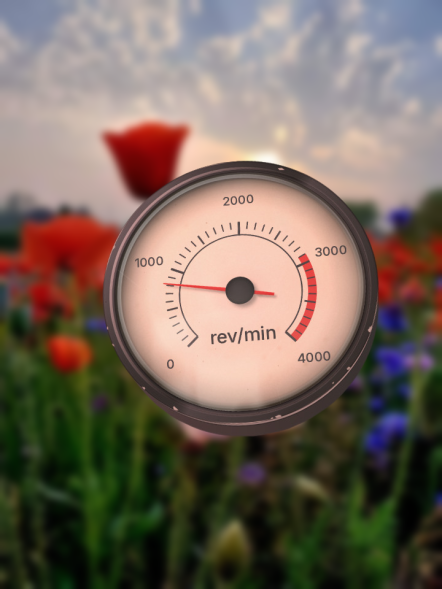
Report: 800,rpm
